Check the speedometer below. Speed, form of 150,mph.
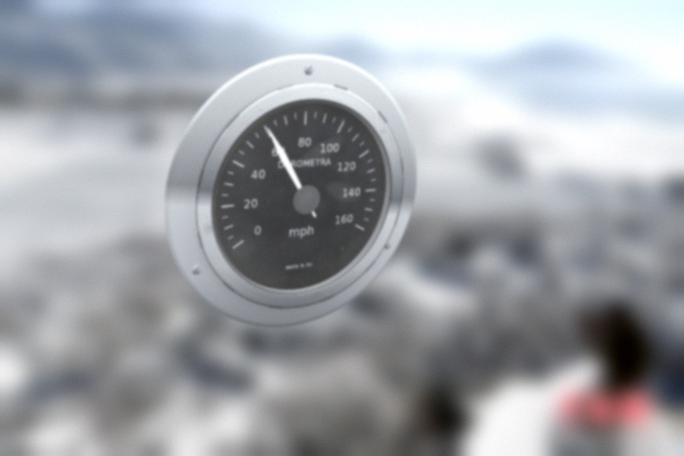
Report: 60,mph
